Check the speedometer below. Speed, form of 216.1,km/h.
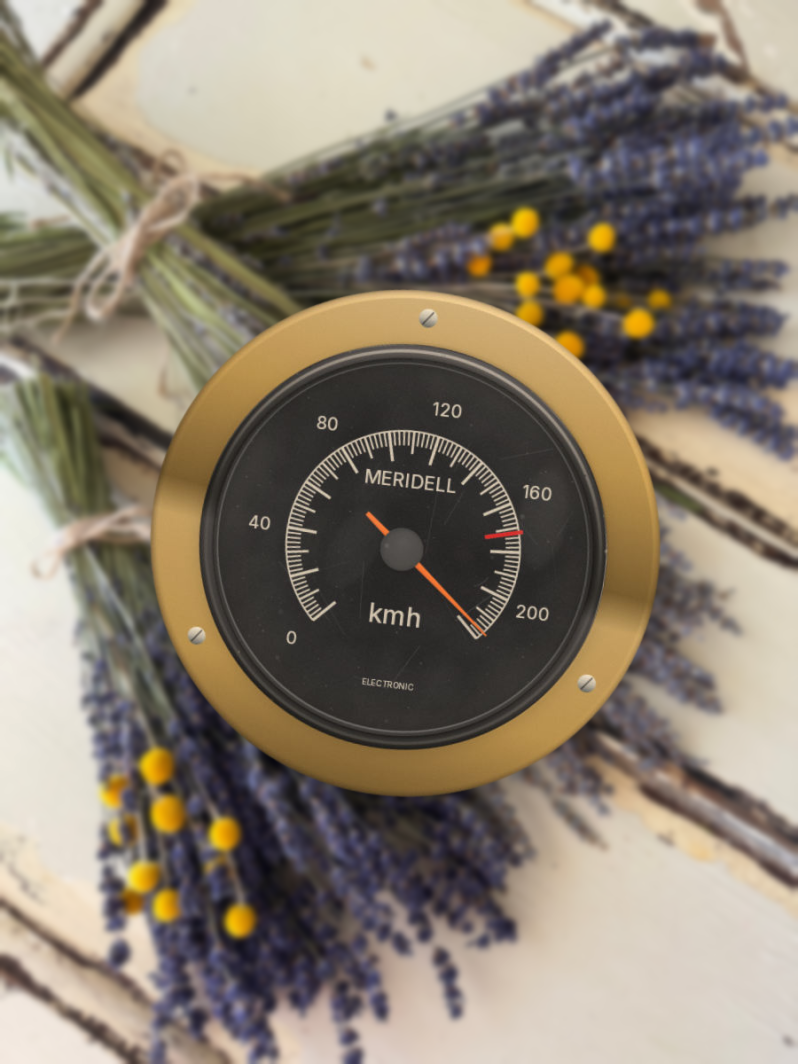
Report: 216,km/h
